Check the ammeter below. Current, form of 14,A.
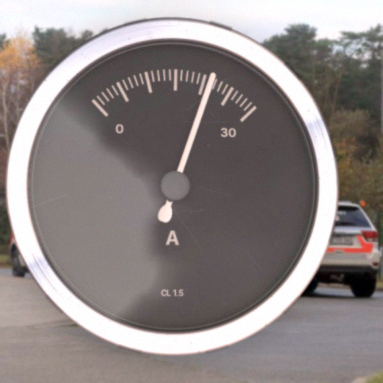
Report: 21,A
